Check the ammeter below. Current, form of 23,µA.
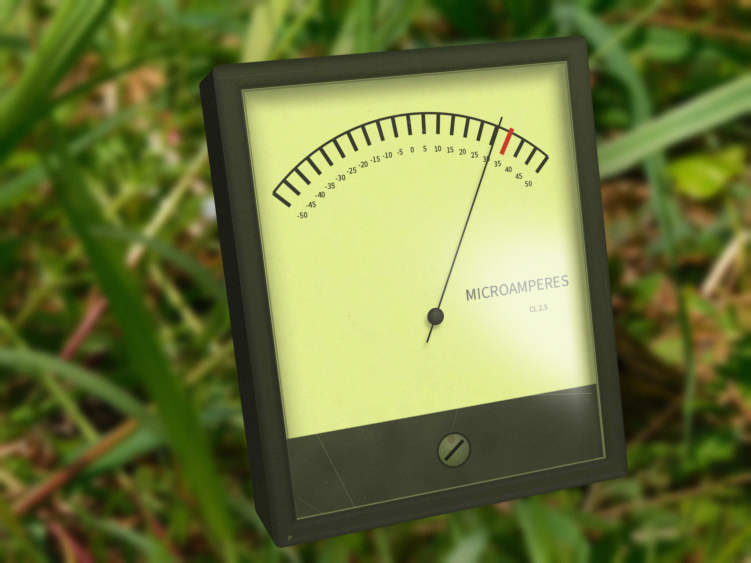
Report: 30,µA
